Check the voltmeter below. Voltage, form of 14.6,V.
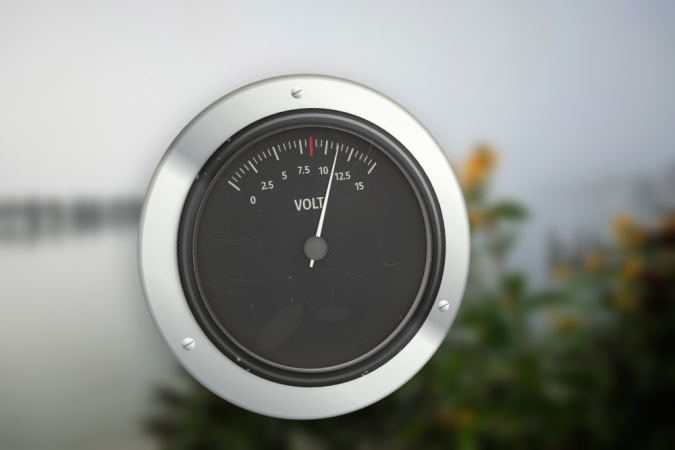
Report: 11,V
